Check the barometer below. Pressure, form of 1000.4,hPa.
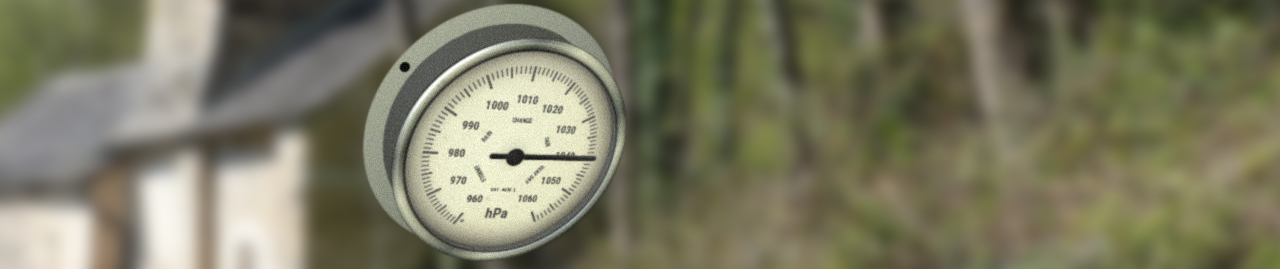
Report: 1040,hPa
